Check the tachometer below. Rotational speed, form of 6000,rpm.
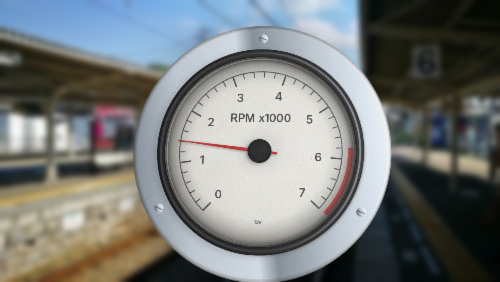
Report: 1400,rpm
